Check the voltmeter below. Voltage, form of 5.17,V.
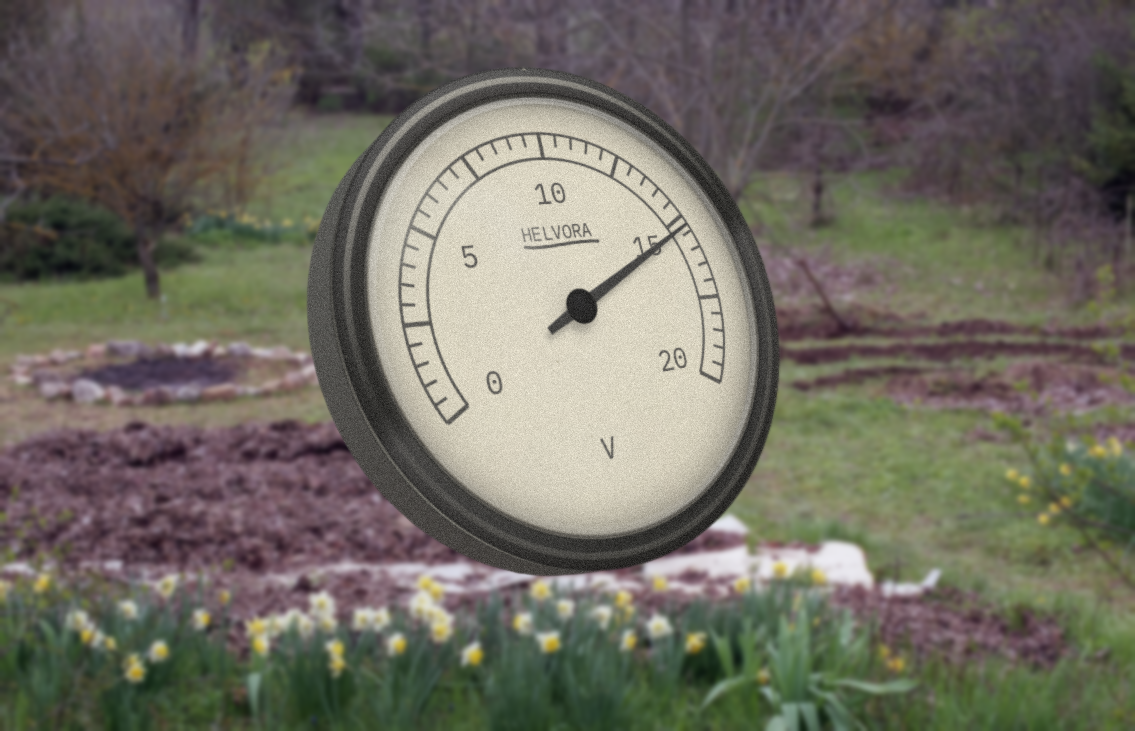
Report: 15.25,V
